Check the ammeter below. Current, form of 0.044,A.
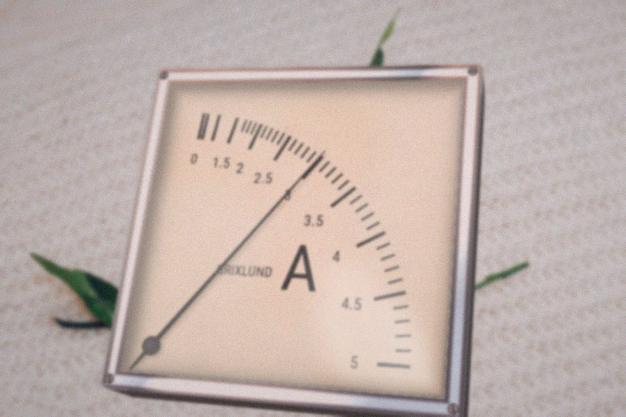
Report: 3,A
